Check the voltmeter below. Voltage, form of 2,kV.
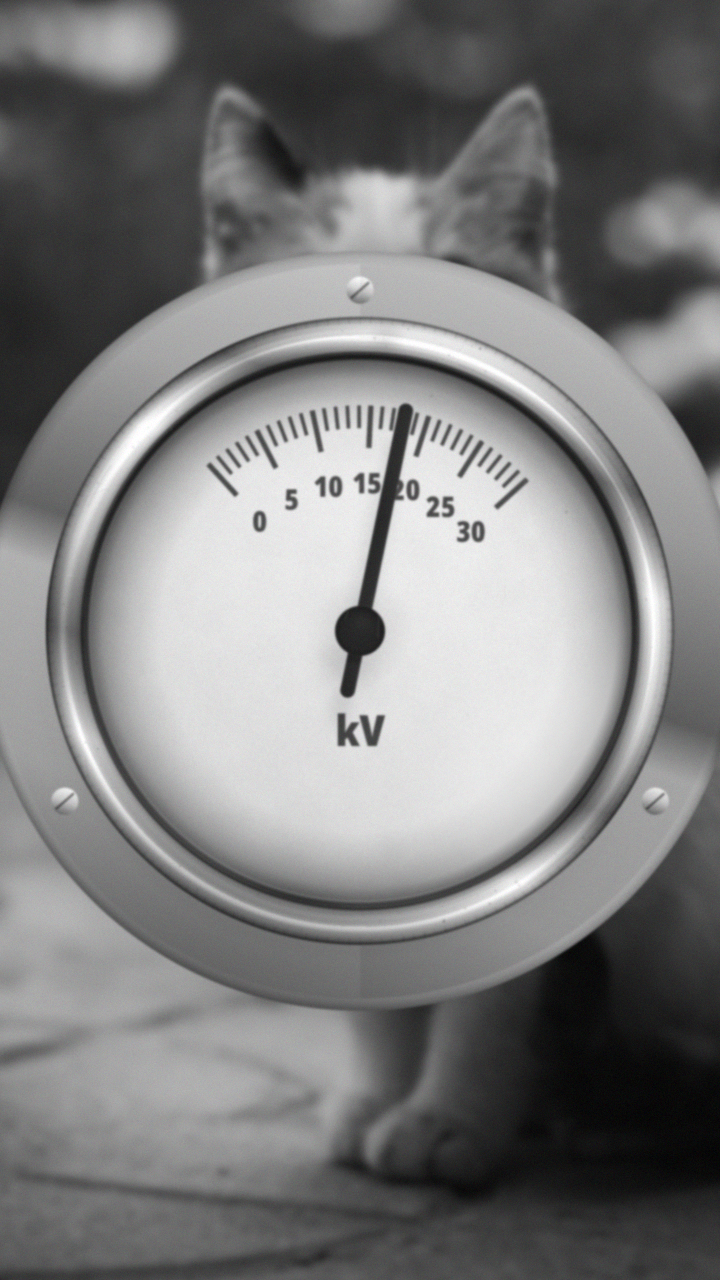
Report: 18,kV
